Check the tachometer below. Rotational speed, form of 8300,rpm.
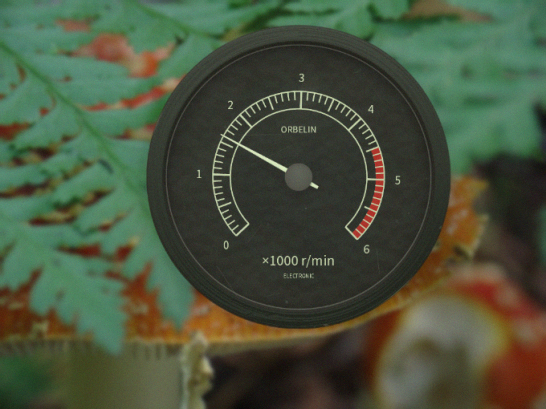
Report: 1600,rpm
